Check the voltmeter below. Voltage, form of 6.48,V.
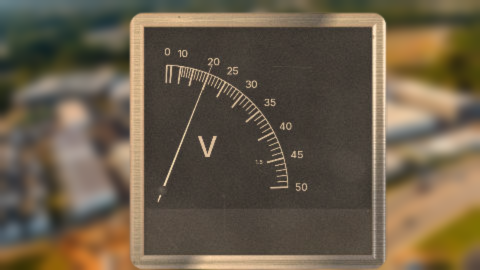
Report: 20,V
